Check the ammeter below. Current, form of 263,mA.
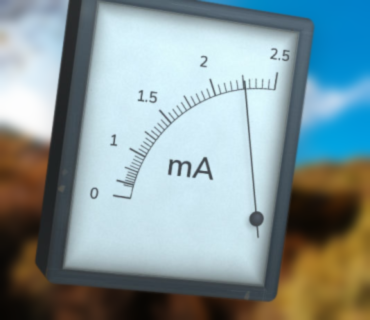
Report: 2.25,mA
